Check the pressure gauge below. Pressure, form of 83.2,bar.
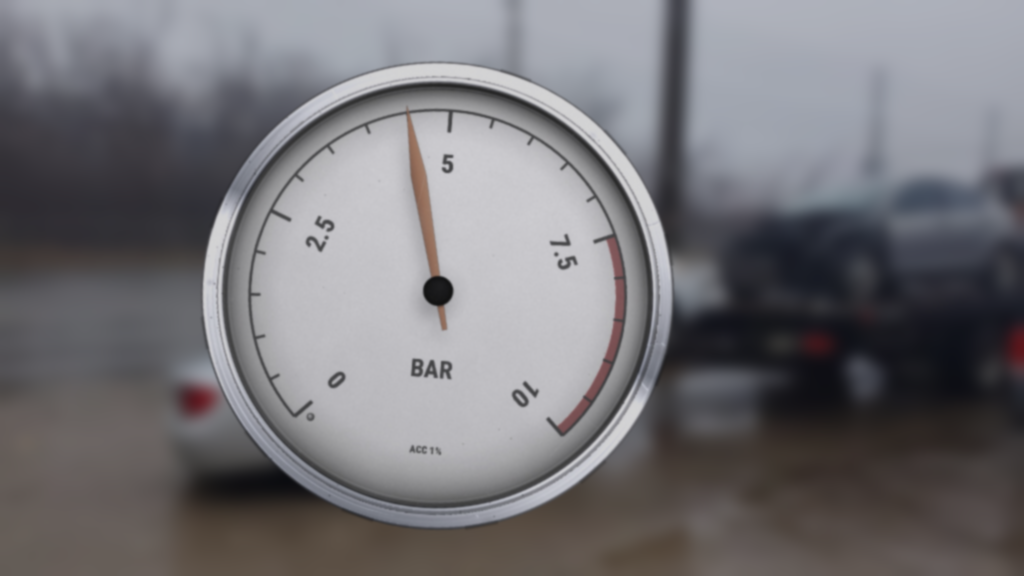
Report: 4.5,bar
